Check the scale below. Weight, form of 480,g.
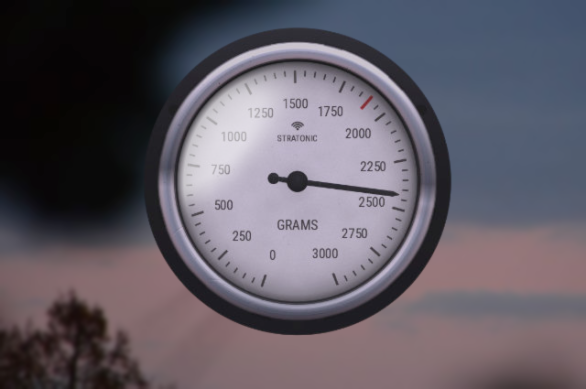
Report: 2425,g
